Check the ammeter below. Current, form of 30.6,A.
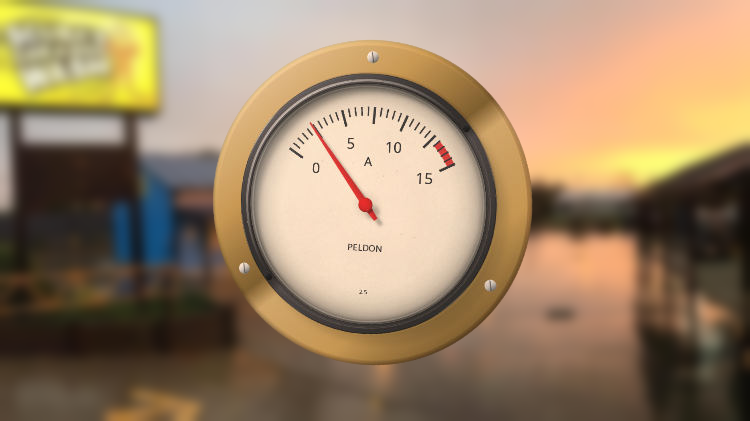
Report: 2.5,A
